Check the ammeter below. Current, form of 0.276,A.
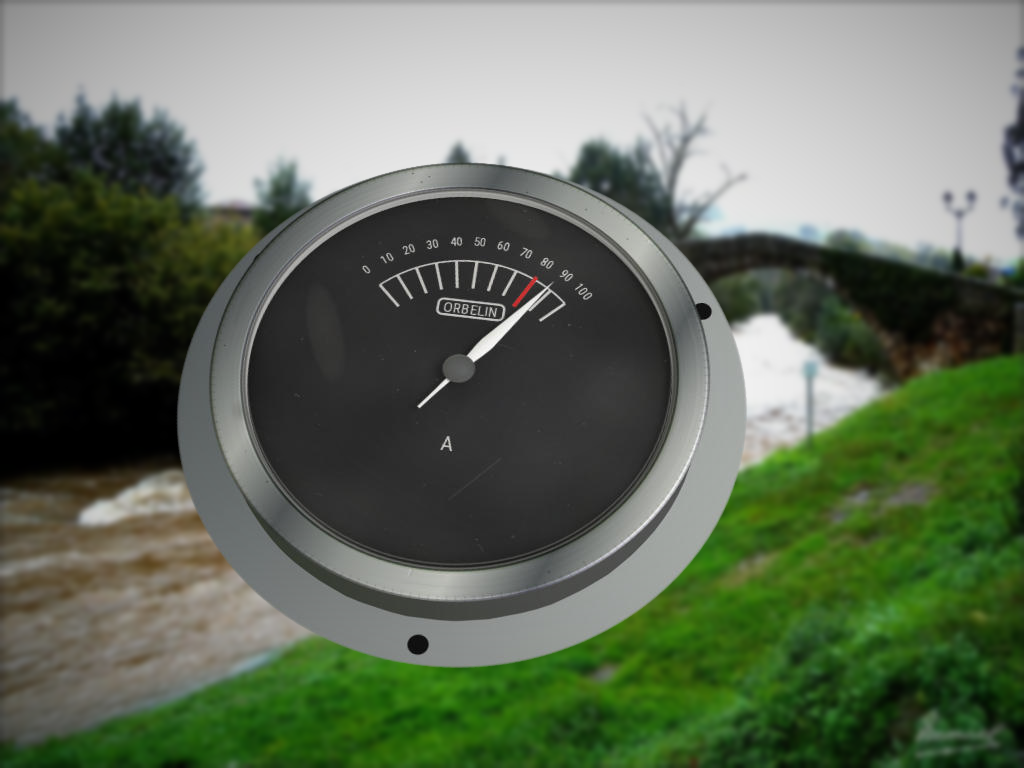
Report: 90,A
